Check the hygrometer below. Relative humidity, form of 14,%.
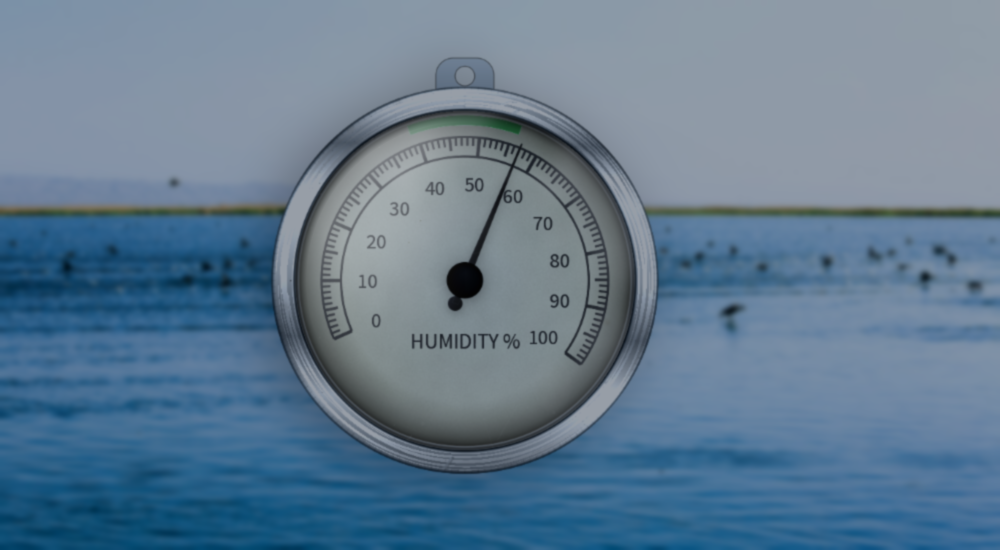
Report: 57,%
